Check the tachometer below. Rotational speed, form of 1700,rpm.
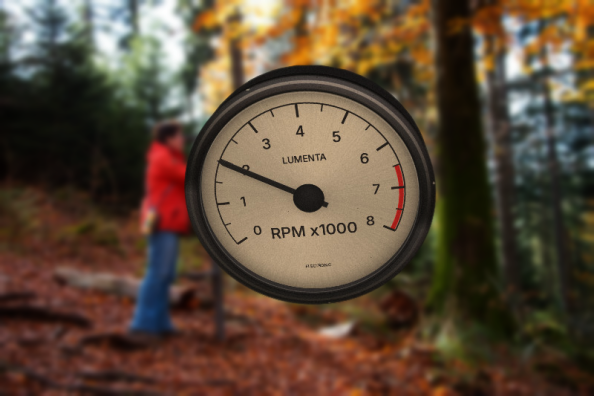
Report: 2000,rpm
